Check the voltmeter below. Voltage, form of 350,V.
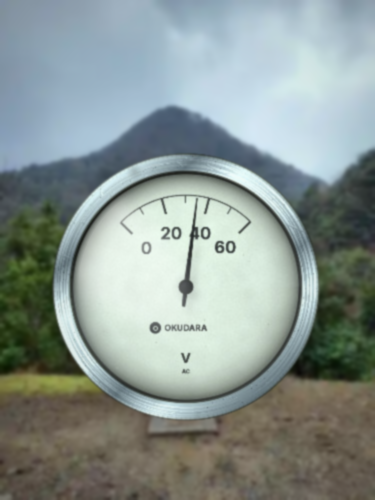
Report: 35,V
